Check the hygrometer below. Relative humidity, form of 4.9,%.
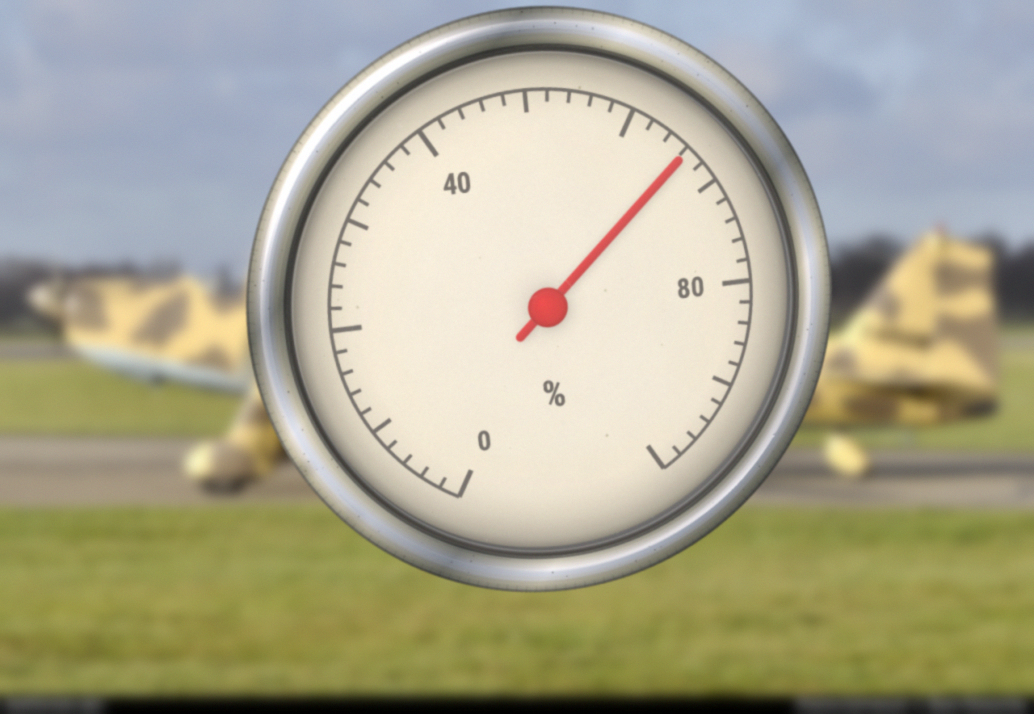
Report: 66,%
